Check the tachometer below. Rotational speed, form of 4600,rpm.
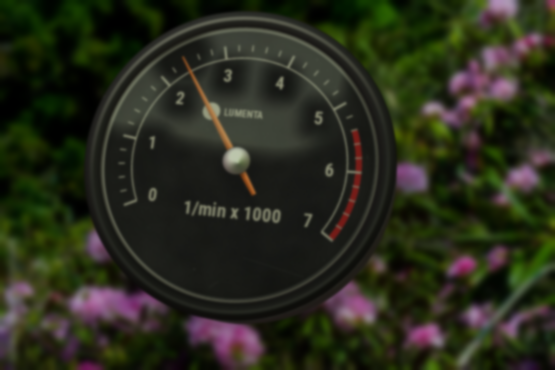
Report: 2400,rpm
